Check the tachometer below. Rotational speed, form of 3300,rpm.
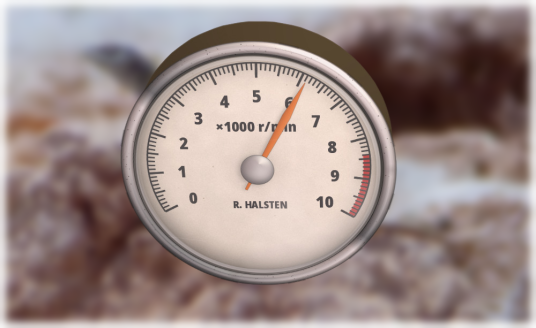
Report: 6100,rpm
